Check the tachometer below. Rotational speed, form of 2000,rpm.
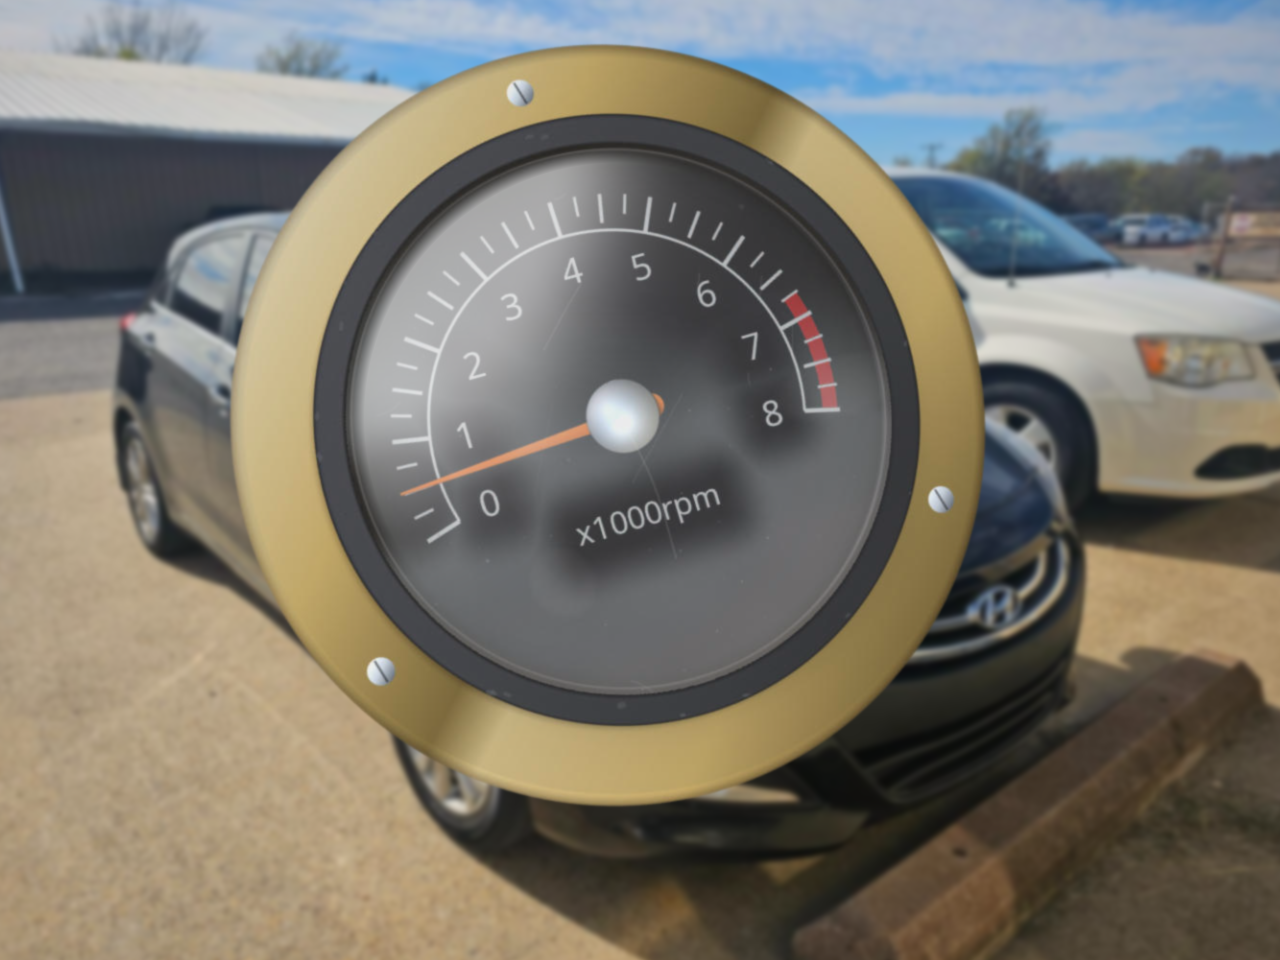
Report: 500,rpm
